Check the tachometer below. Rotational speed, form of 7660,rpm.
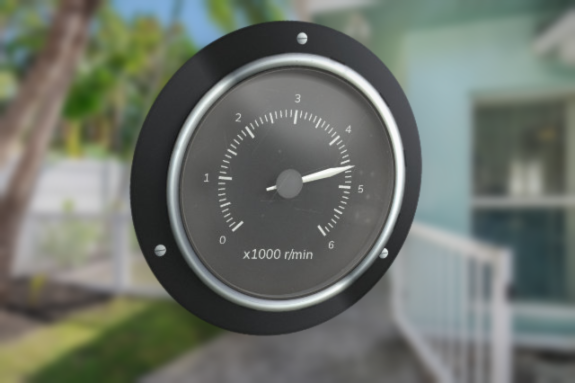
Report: 4600,rpm
